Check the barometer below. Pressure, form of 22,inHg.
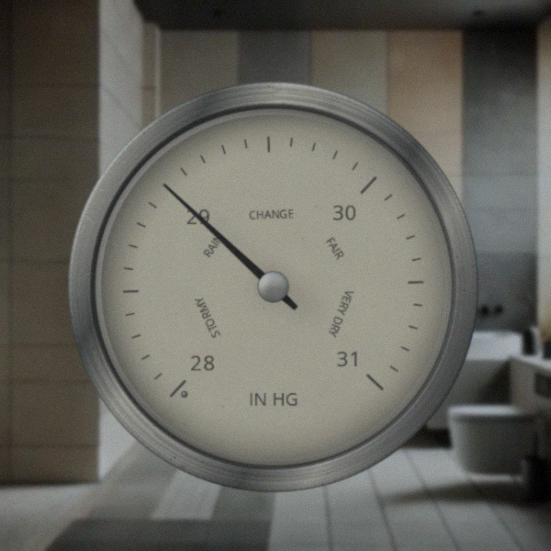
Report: 29,inHg
